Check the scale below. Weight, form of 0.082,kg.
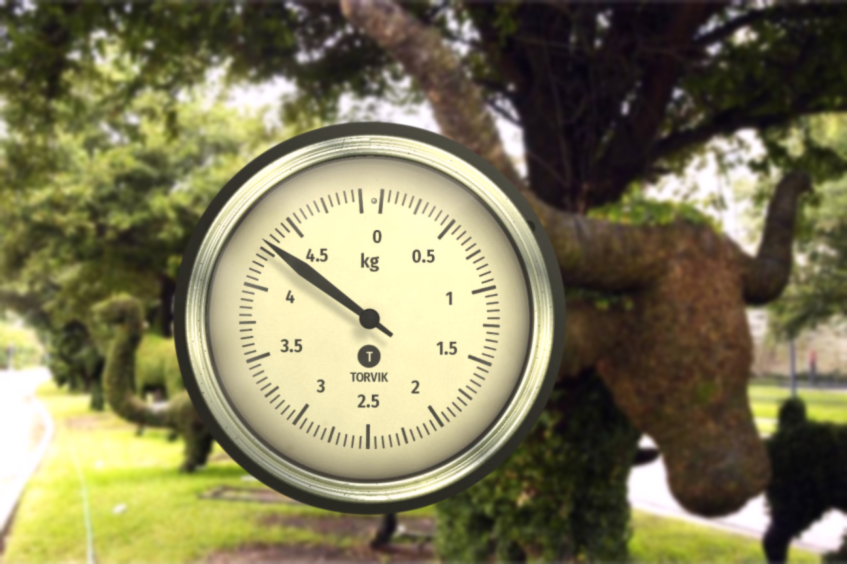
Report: 4.3,kg
